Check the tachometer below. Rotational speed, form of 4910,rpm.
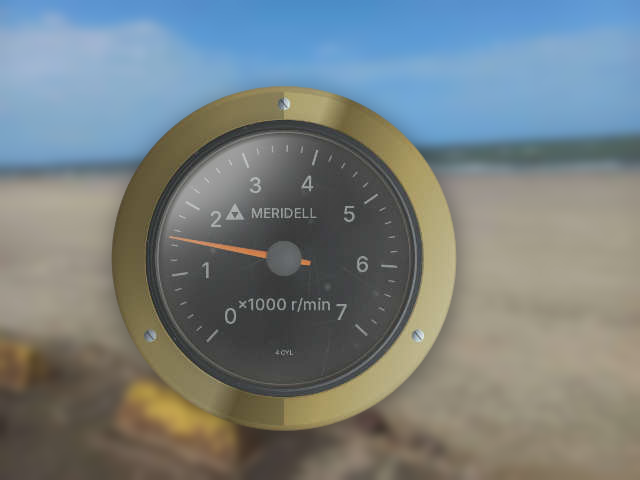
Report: 1500,rpm
